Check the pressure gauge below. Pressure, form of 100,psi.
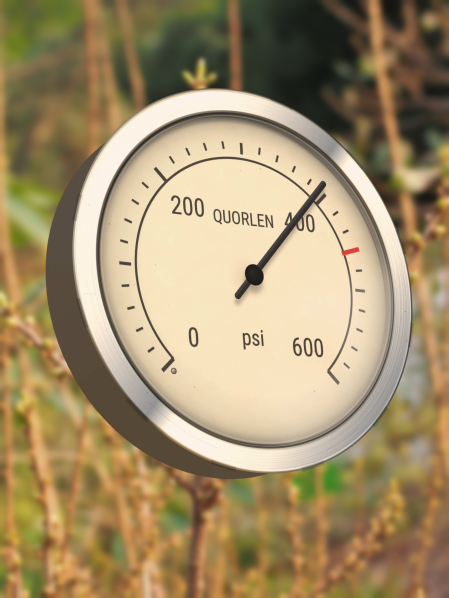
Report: 390,psi
